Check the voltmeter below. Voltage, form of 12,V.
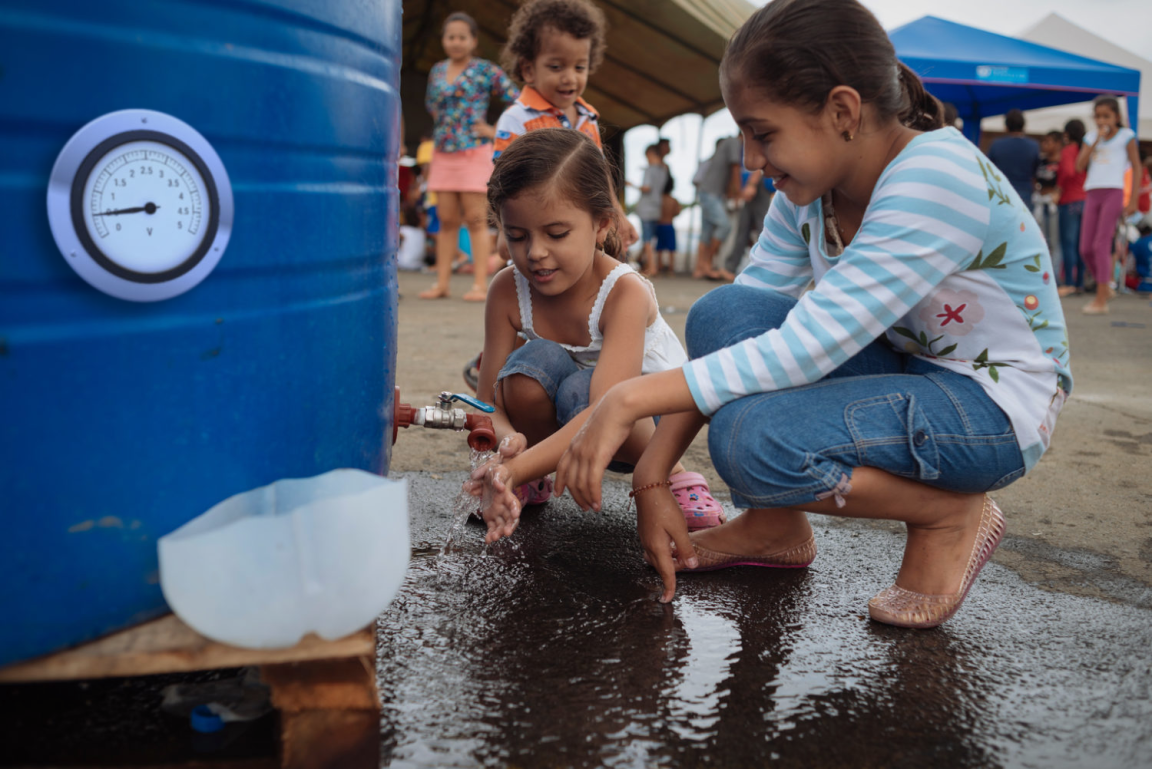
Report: 0.5,V
